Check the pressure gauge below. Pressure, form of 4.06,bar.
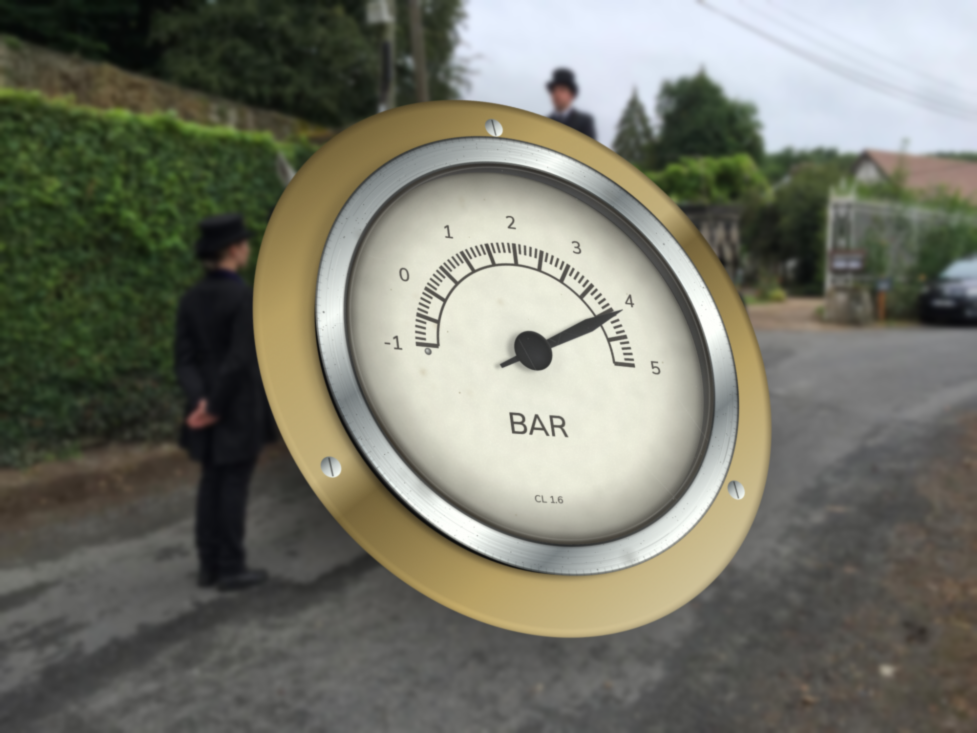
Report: 4.1,bar
